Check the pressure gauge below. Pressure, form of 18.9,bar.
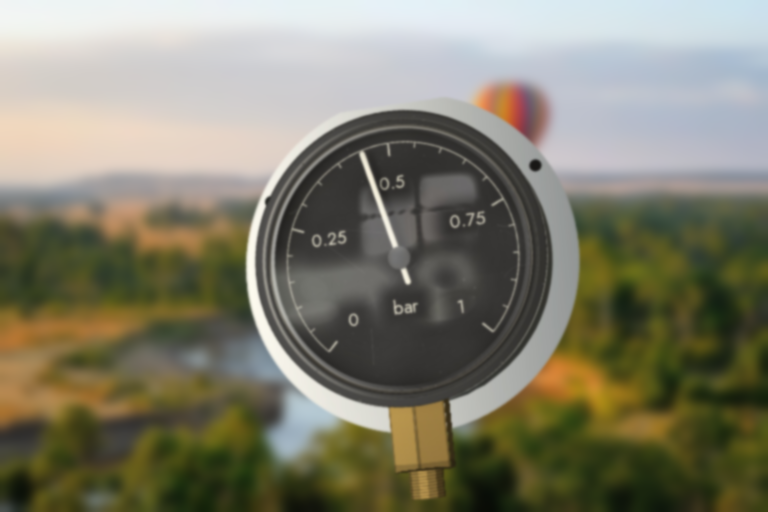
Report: 0.45,bar
